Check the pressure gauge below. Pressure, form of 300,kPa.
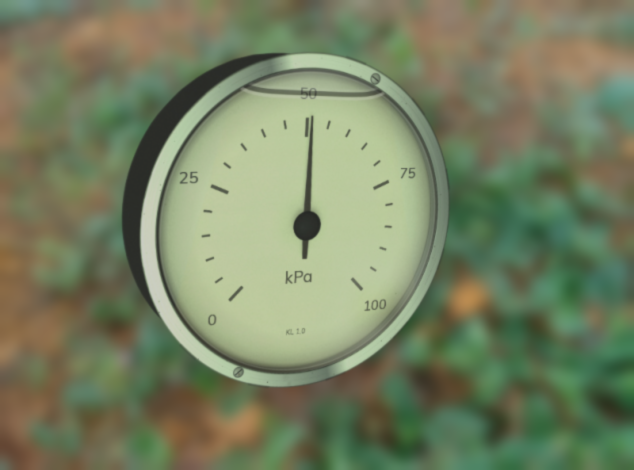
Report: 50,kPa
